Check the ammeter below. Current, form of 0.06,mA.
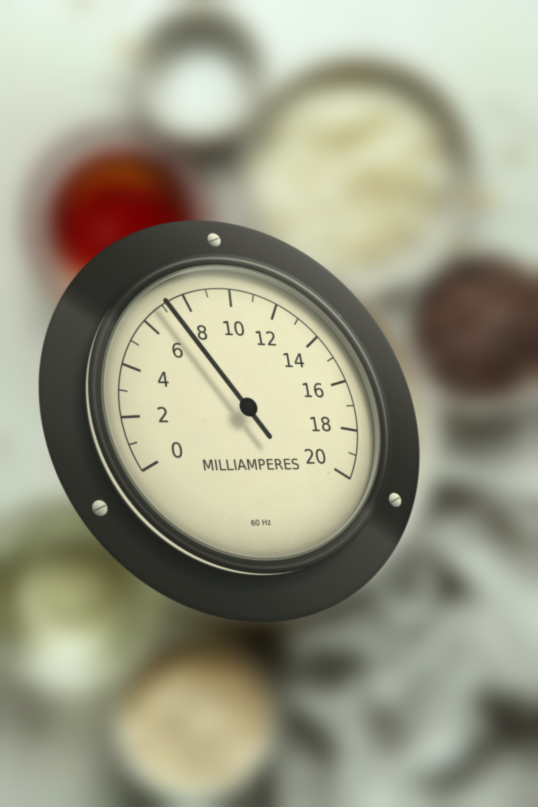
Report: 7,mA
